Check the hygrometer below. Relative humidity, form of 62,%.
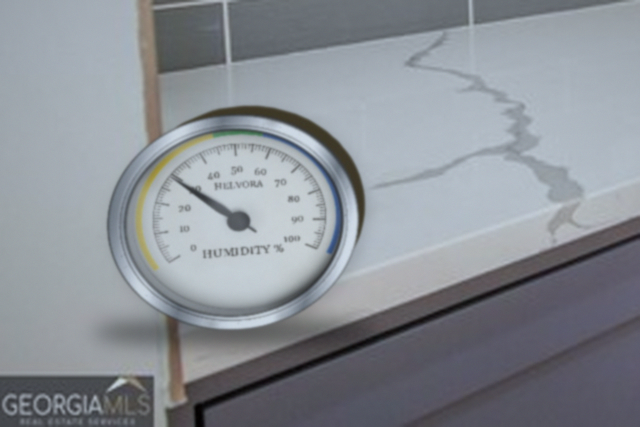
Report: 30,%
